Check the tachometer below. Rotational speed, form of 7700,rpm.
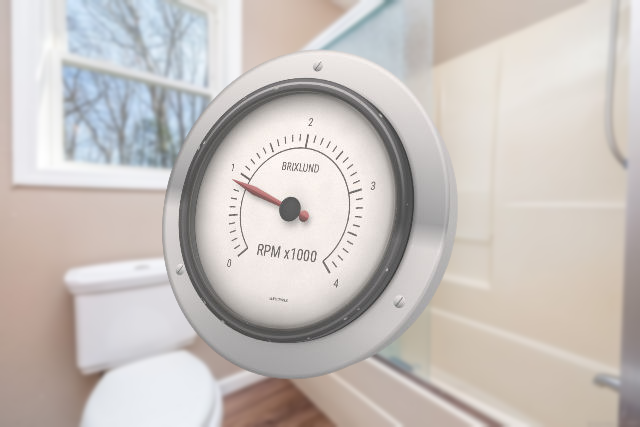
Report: 900,rpm
